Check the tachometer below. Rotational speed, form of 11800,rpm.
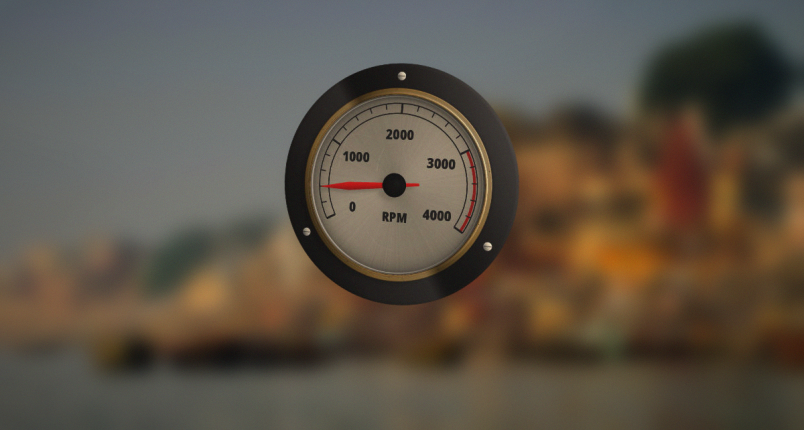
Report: 400,rpm
